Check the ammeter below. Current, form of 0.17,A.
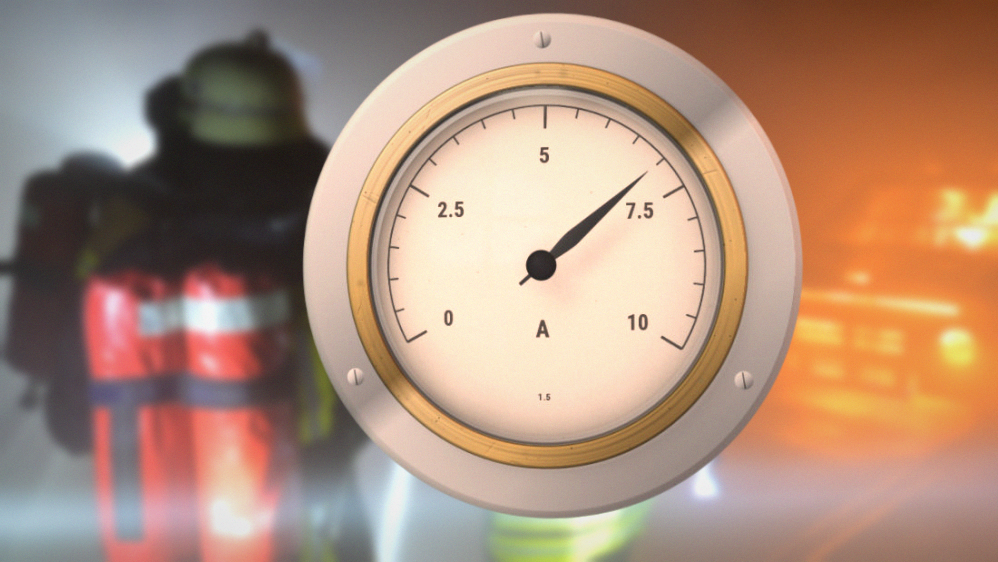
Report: 7,A
